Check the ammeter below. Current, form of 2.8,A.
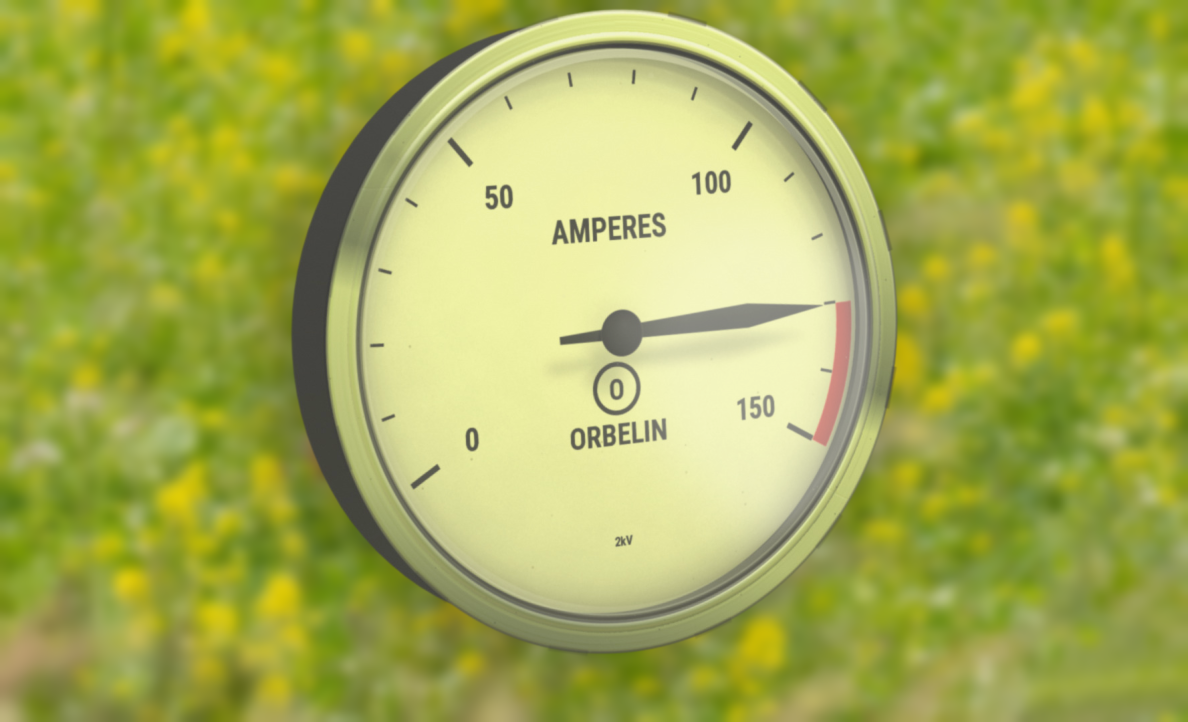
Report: 130,A
